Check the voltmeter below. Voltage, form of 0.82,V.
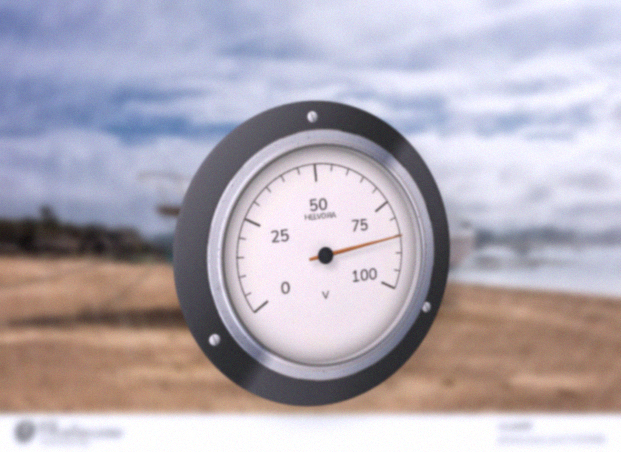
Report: 85,V
